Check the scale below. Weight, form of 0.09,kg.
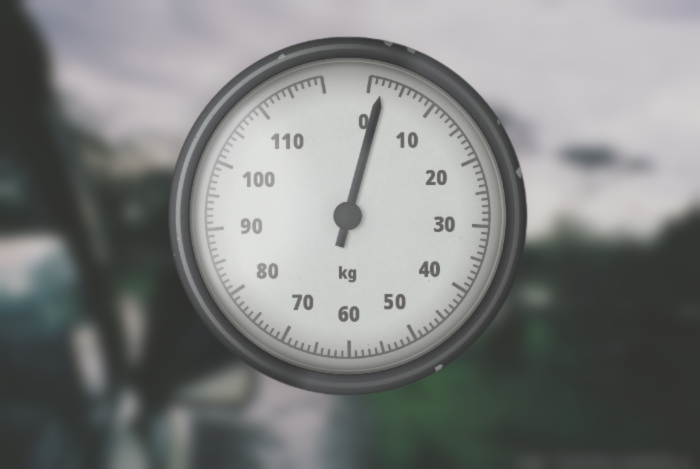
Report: 2,kg
